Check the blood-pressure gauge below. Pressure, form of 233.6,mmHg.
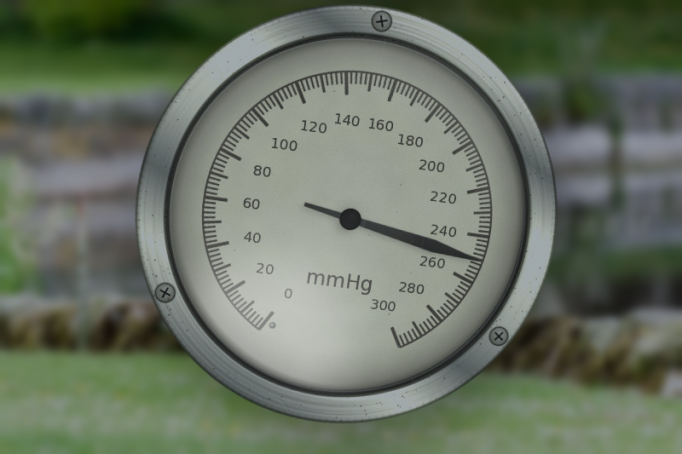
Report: 250,mmHg
